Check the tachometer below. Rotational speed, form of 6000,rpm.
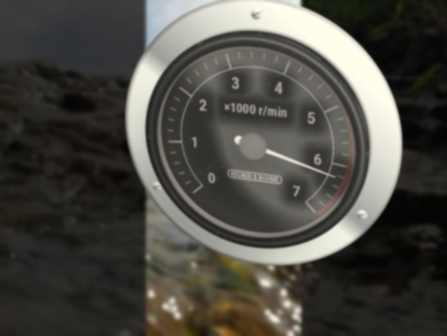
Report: 6200,rpm
